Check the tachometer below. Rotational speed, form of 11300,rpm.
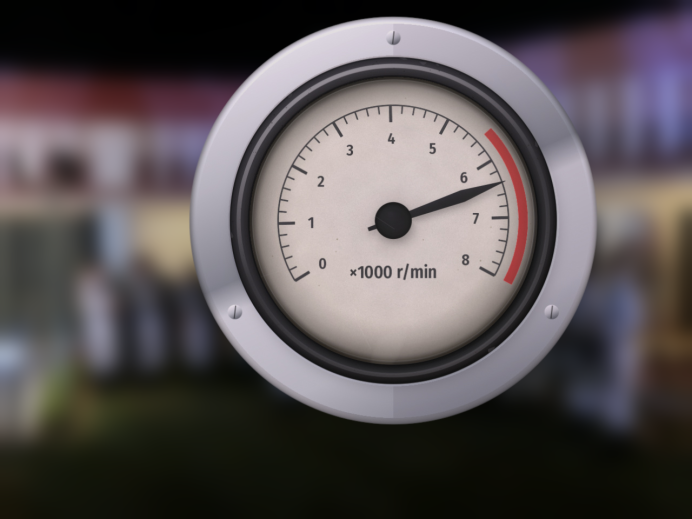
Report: 6400,rpm
